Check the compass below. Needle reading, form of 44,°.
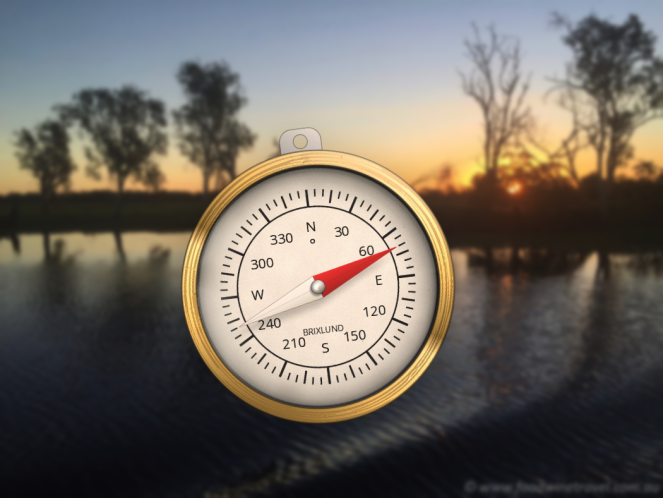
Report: 70,°
